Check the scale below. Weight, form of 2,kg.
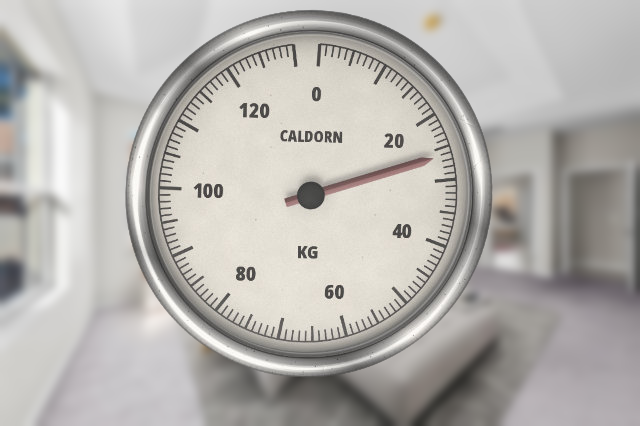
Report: 26,kg
